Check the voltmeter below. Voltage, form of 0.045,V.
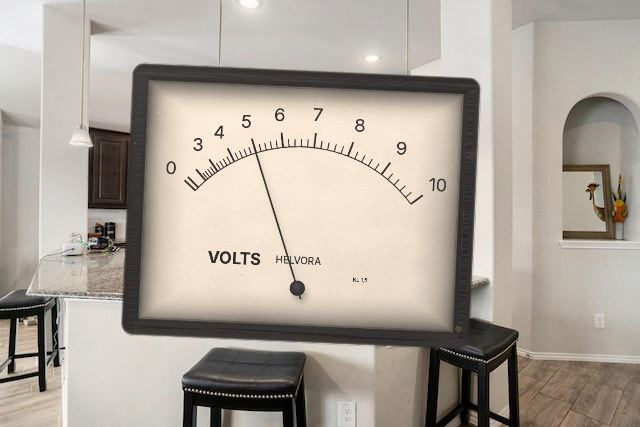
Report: 5,V
